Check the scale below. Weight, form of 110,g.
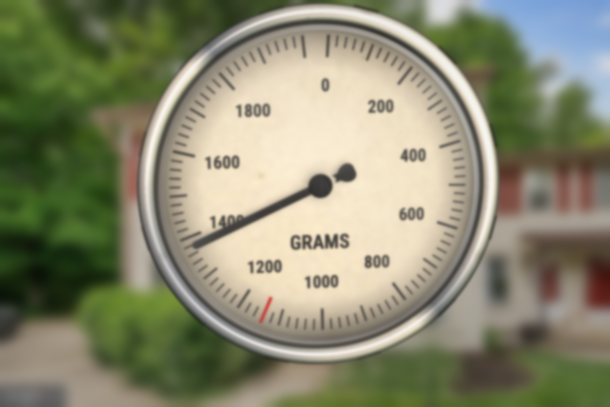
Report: 1380,g
